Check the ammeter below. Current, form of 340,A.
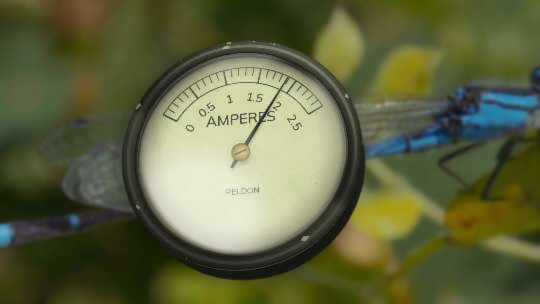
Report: 1.9,A
